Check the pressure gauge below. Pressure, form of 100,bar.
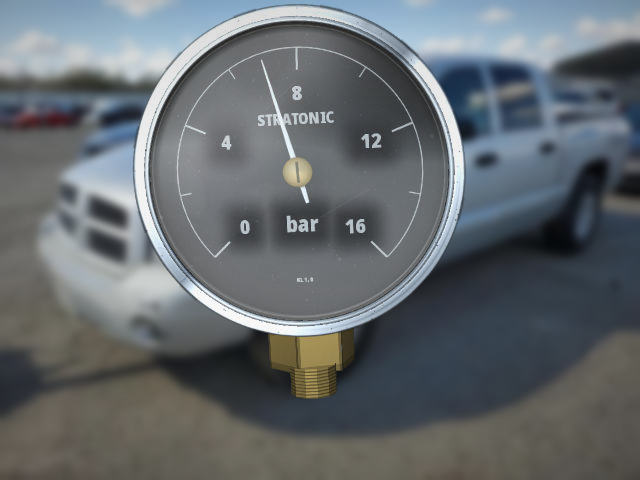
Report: 7,bar
